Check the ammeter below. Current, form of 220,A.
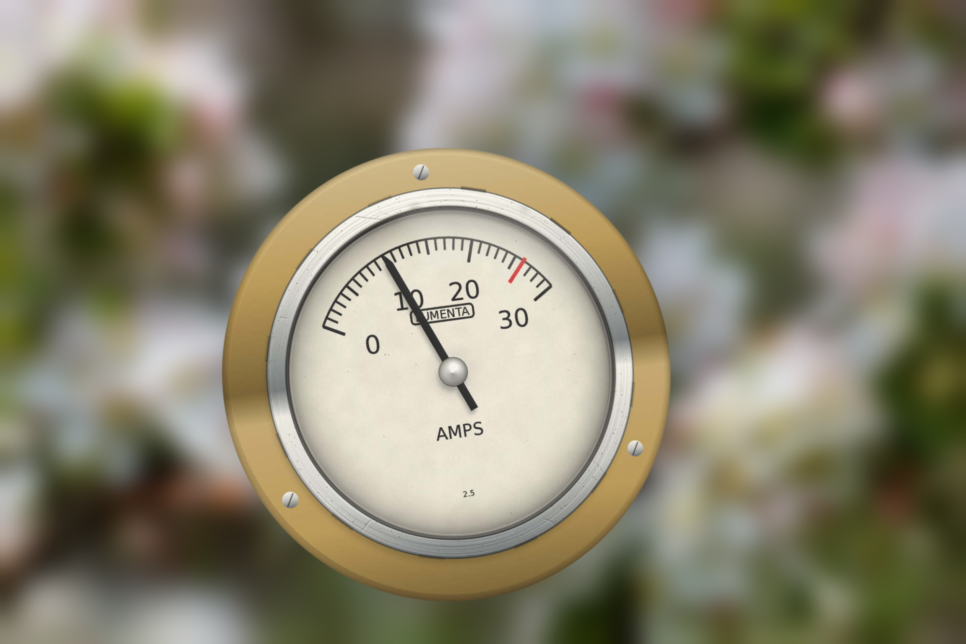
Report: 10,A
